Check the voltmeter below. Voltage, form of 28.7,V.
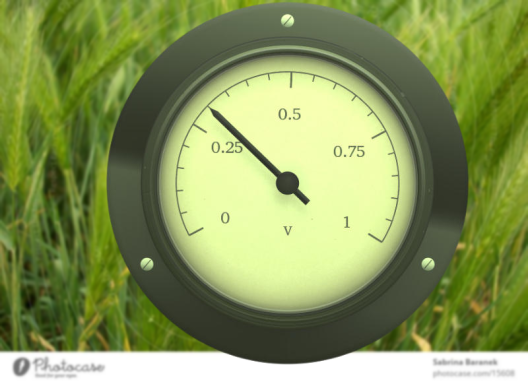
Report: 0.3,V
